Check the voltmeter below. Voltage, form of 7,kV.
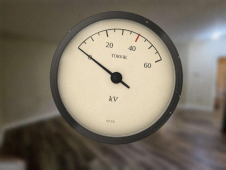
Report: 0,kV
